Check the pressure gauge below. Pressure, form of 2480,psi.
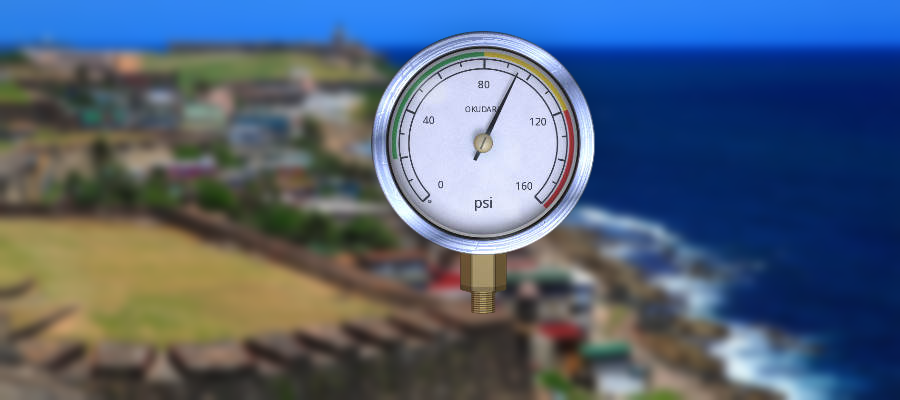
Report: 95,psi
